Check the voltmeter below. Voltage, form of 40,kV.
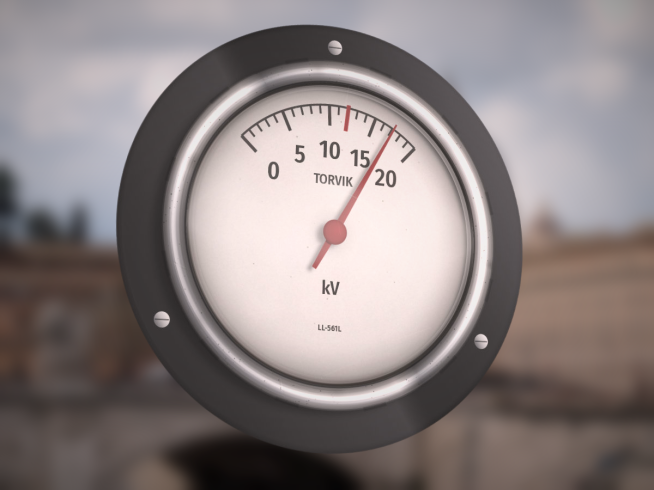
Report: 17,kV
